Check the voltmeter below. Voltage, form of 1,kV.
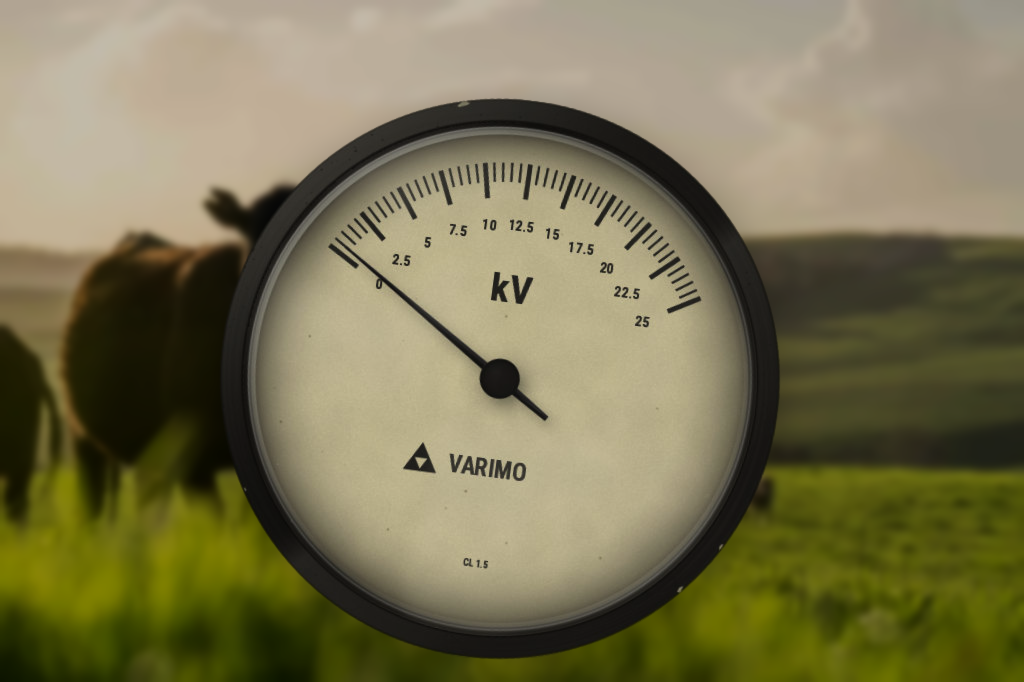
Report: 0.5,kV
